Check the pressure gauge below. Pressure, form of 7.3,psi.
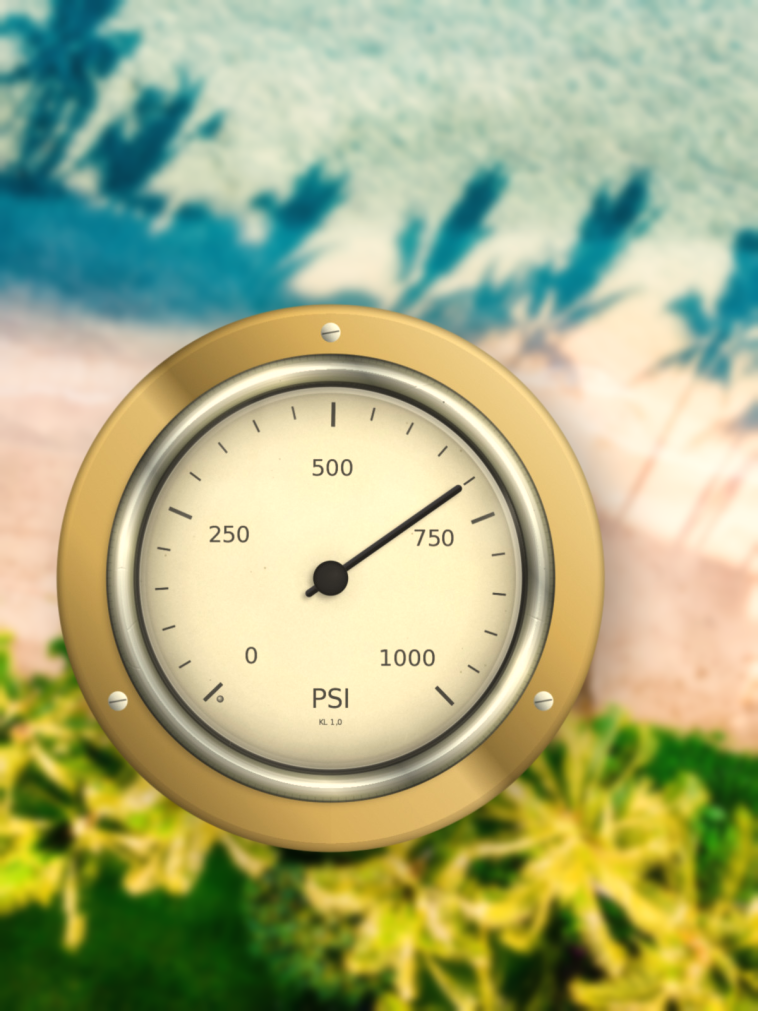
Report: 700,psi
